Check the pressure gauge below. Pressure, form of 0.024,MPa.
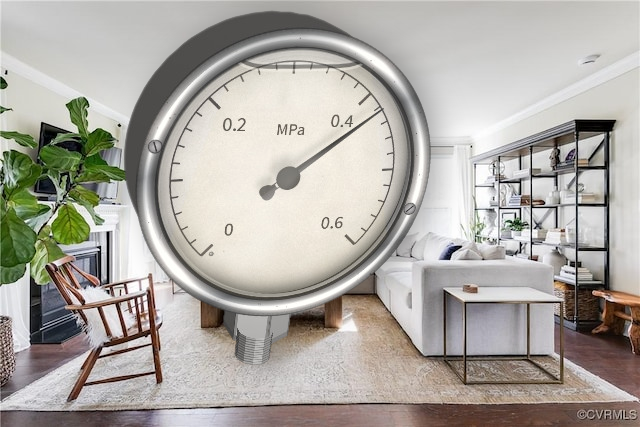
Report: 0.42,MPa
